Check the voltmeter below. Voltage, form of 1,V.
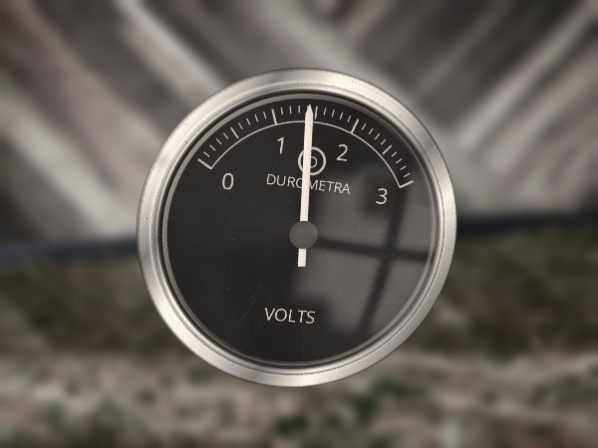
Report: 1.4,V
